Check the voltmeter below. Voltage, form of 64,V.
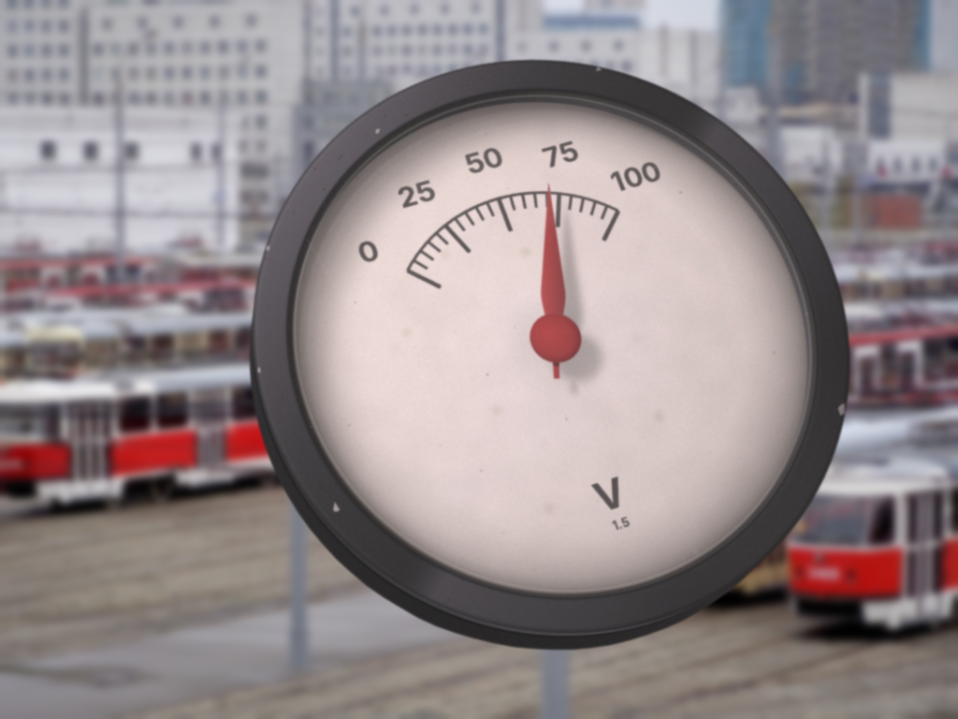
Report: 70,V
